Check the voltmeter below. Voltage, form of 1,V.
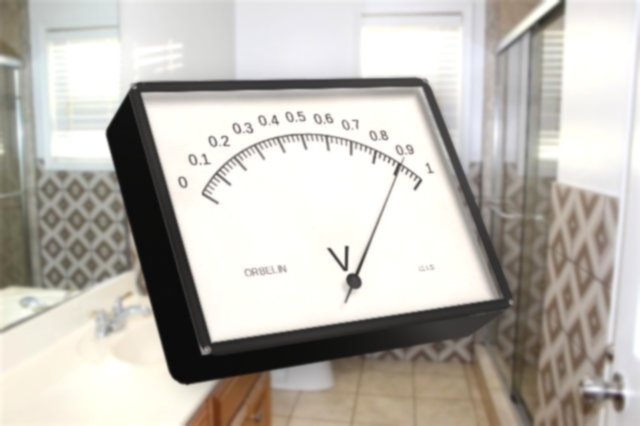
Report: 0.9,V
